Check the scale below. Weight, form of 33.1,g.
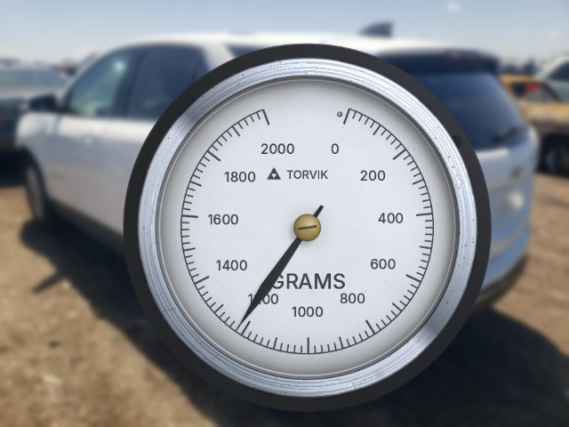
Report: 1220,g
